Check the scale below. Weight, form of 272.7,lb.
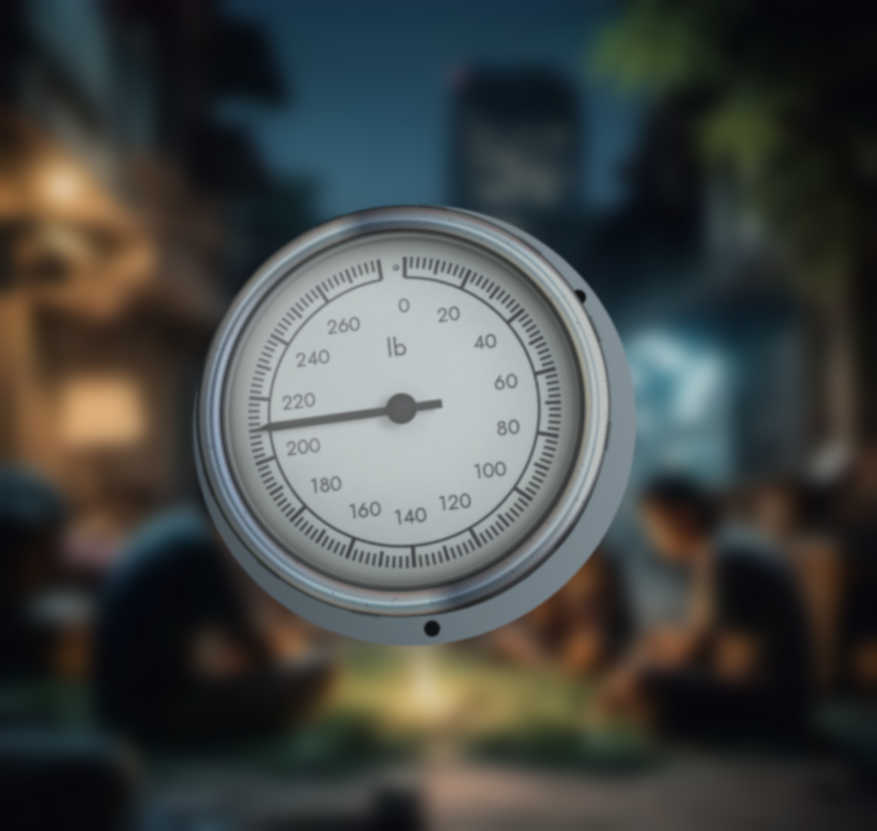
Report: 210,lb
